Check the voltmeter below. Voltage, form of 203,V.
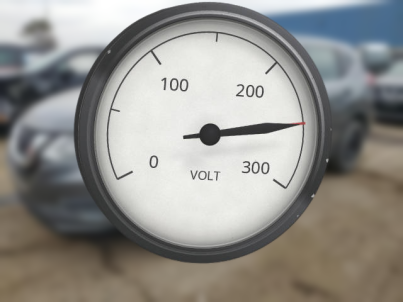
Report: 250,V
